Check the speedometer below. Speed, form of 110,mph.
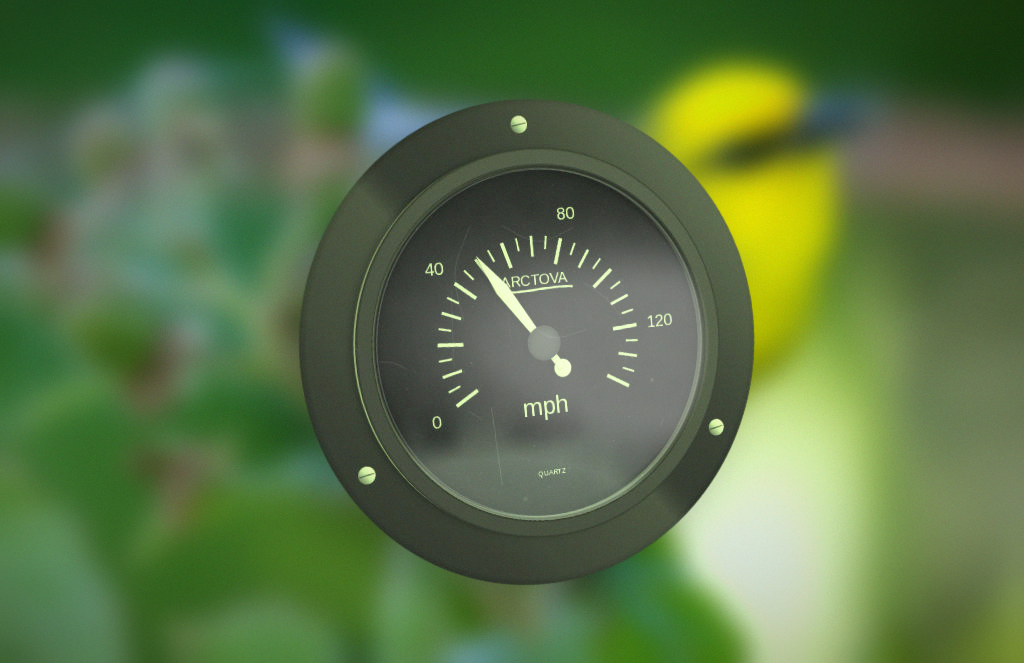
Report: 50,mph
